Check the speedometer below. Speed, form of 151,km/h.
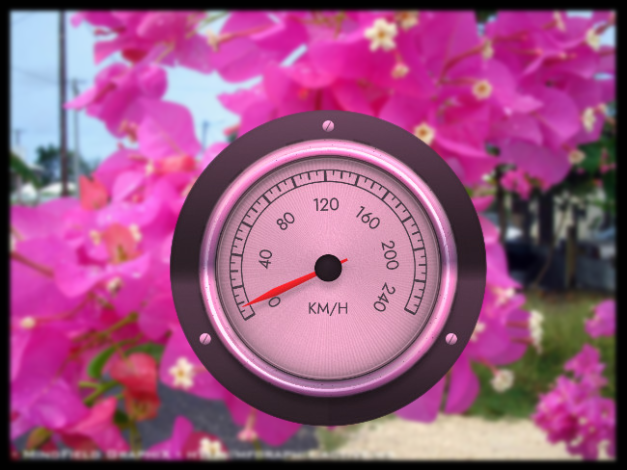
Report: 7.5,km/h
